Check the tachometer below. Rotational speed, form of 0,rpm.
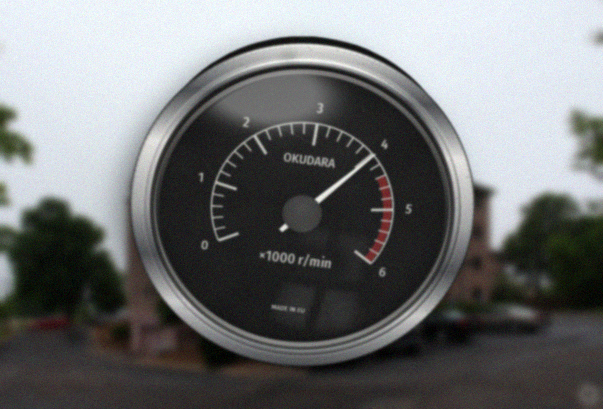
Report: 4000,rpm
